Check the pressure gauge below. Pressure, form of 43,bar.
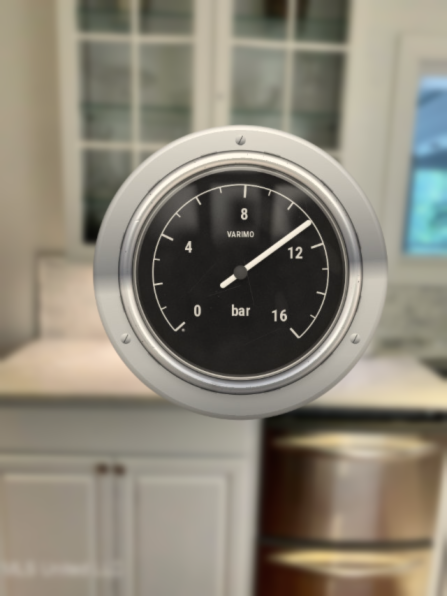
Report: 11,bar
